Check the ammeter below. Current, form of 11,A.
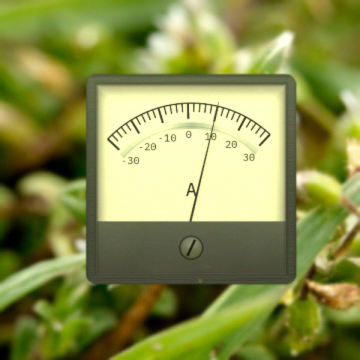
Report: 10,A
